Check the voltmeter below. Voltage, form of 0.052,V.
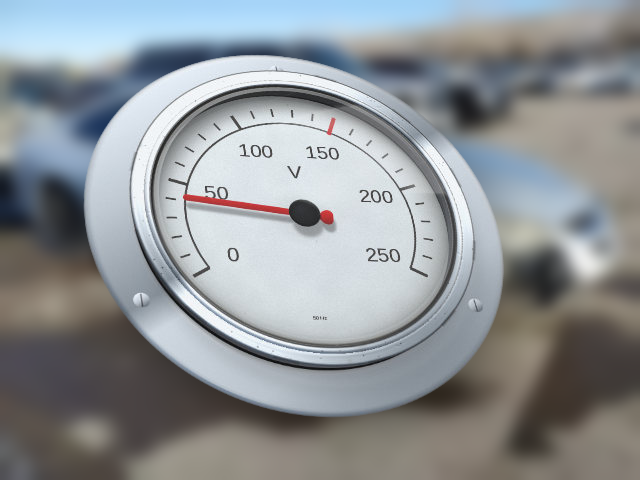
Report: 40,V
